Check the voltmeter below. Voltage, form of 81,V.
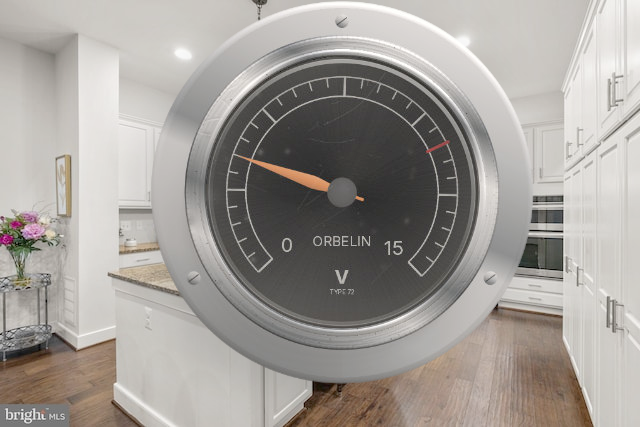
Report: 3.5,V
